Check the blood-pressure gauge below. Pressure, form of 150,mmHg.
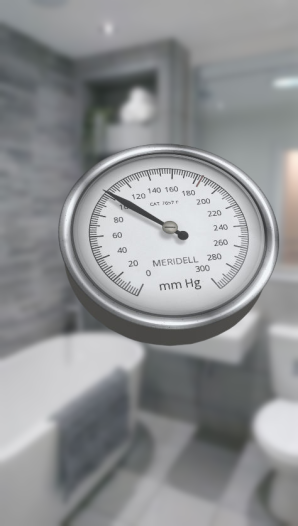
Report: 100,mmHg
